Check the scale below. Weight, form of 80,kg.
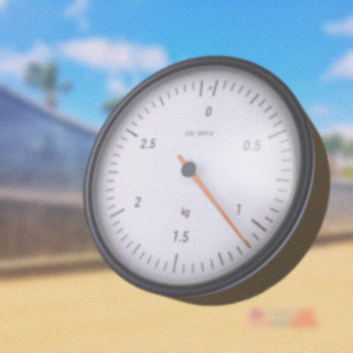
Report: 1.1,kg
